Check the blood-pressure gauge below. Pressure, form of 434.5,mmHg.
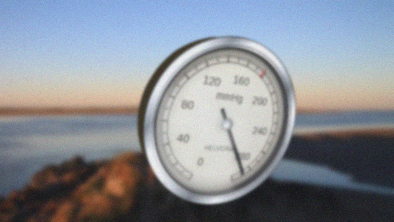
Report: 290,mmHg
